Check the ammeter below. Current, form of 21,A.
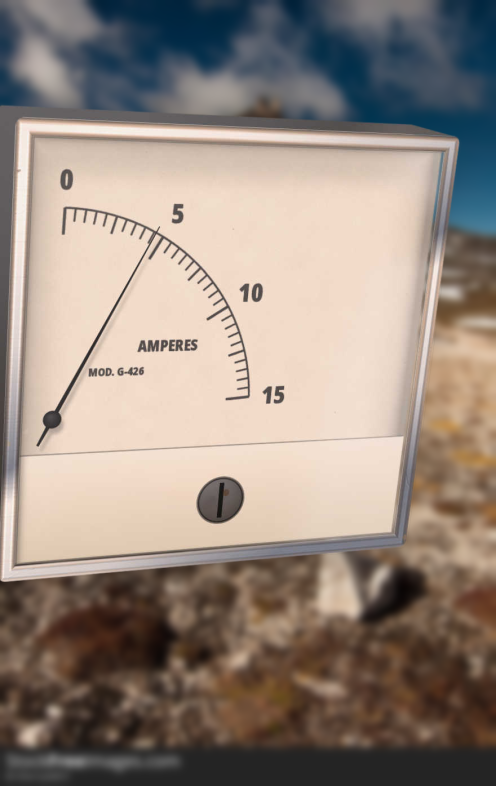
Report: 4.5,A
